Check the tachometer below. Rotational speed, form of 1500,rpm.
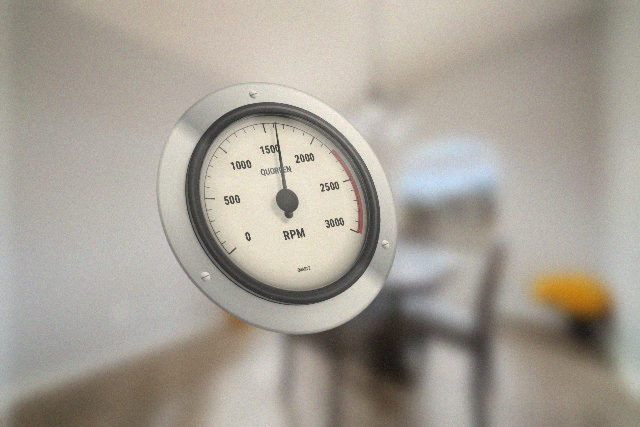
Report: 1600,rpm
